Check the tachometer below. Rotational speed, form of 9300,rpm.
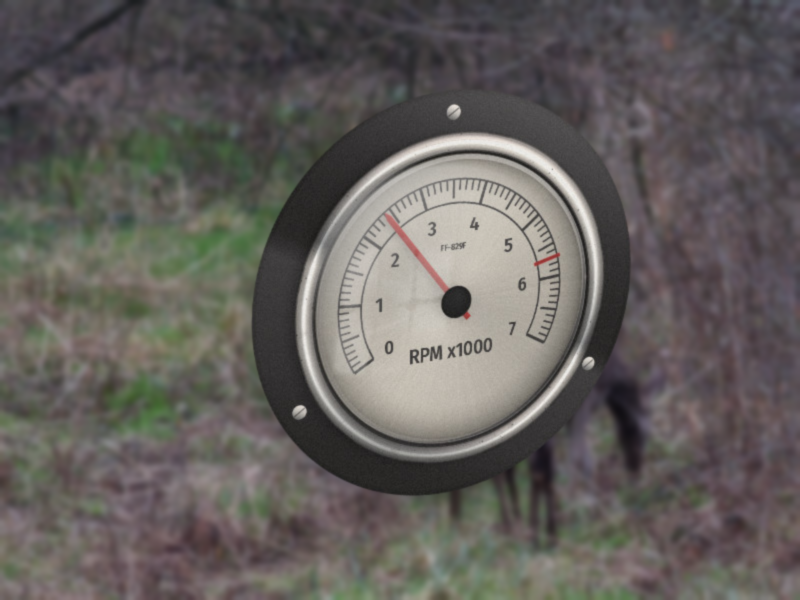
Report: 2400,rpm
